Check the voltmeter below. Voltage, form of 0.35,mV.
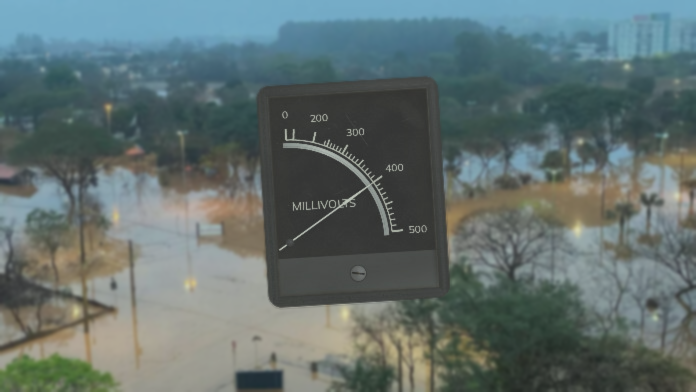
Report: 400,mV
